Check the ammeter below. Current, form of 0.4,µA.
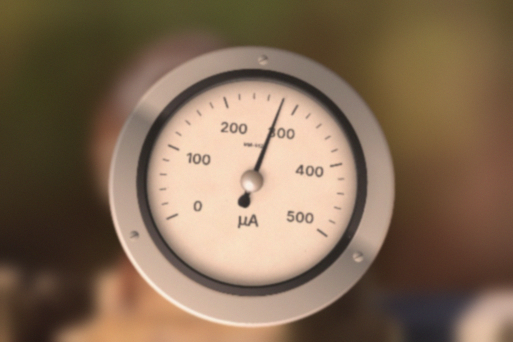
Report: 280,µA
